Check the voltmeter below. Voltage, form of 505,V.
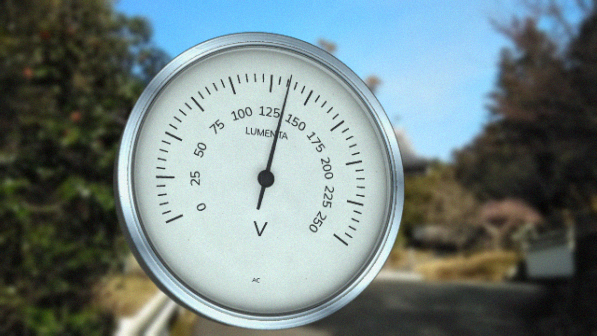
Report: 135,V
